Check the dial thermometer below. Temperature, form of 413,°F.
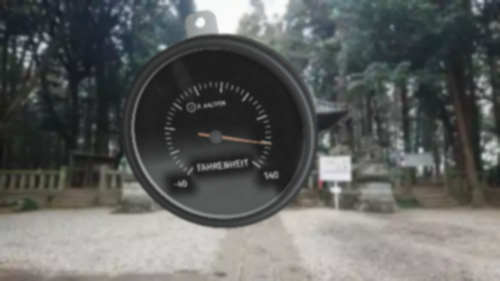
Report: 120,°F
